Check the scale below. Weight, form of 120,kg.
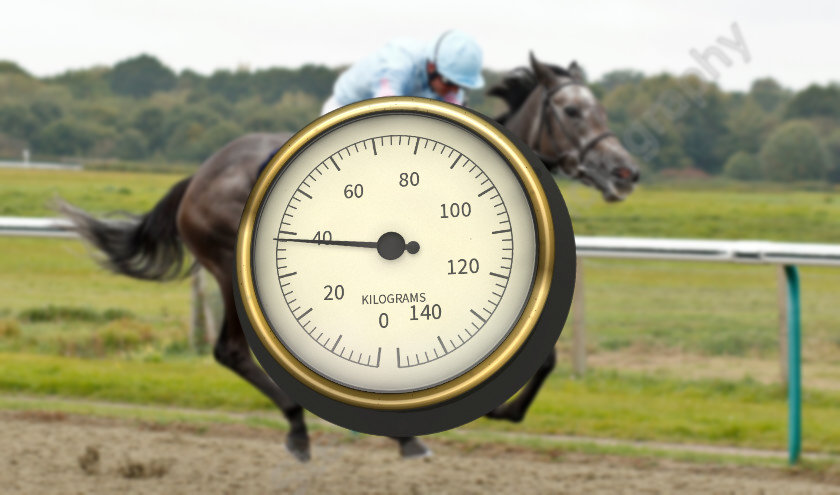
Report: 38,kg
